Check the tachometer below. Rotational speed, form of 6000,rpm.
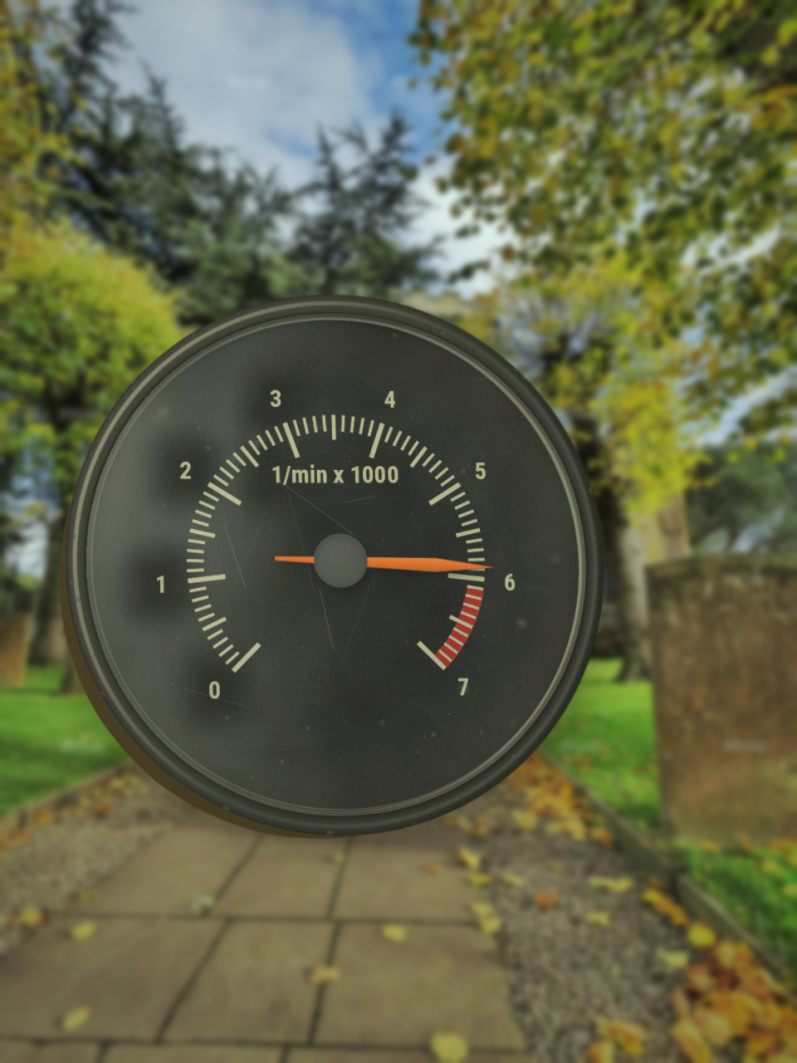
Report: 5900,rpm
